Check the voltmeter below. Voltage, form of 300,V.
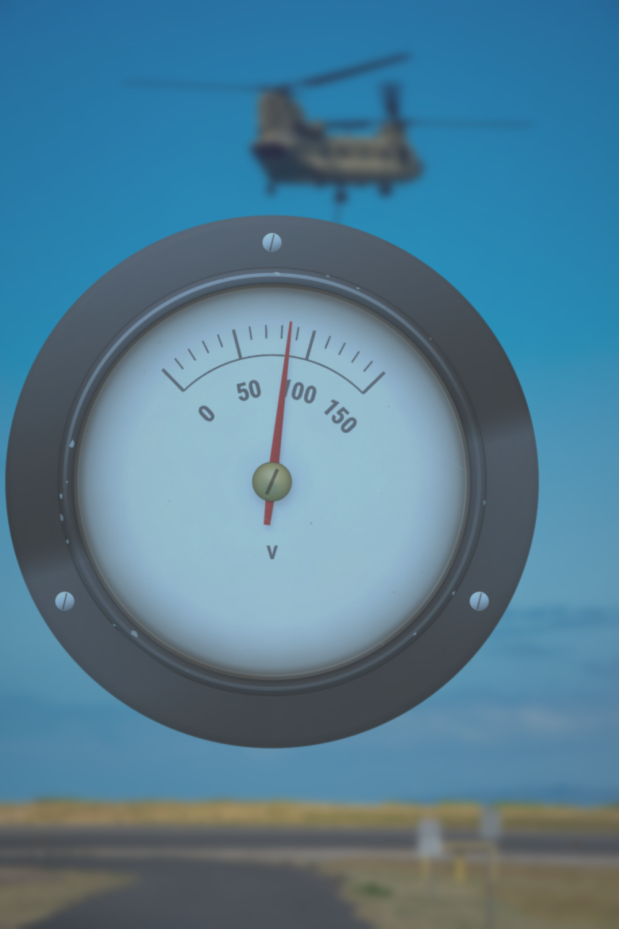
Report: 85,V
